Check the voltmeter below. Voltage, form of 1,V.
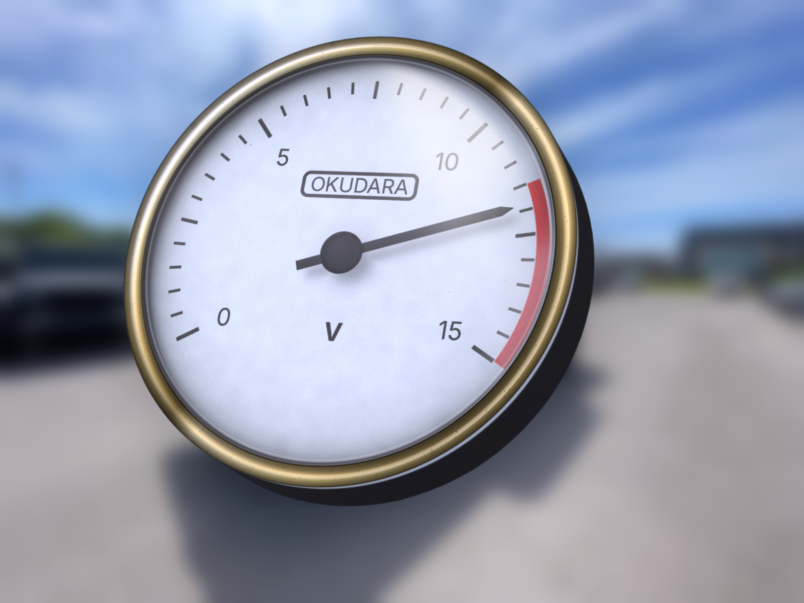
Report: 12,V
